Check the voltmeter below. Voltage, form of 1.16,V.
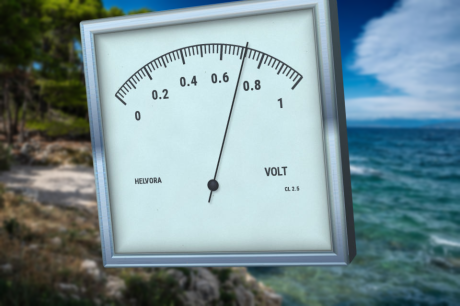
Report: 0.72,V
